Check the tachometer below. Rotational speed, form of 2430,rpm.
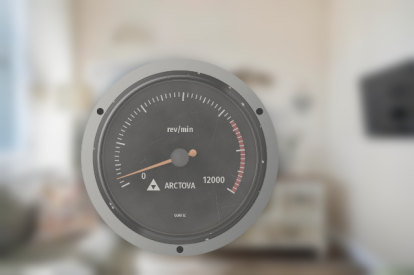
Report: 400,rpm
